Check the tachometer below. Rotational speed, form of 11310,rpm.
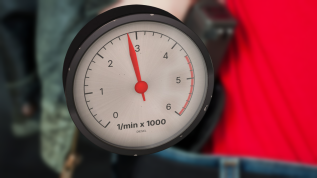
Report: 2800,rpm
